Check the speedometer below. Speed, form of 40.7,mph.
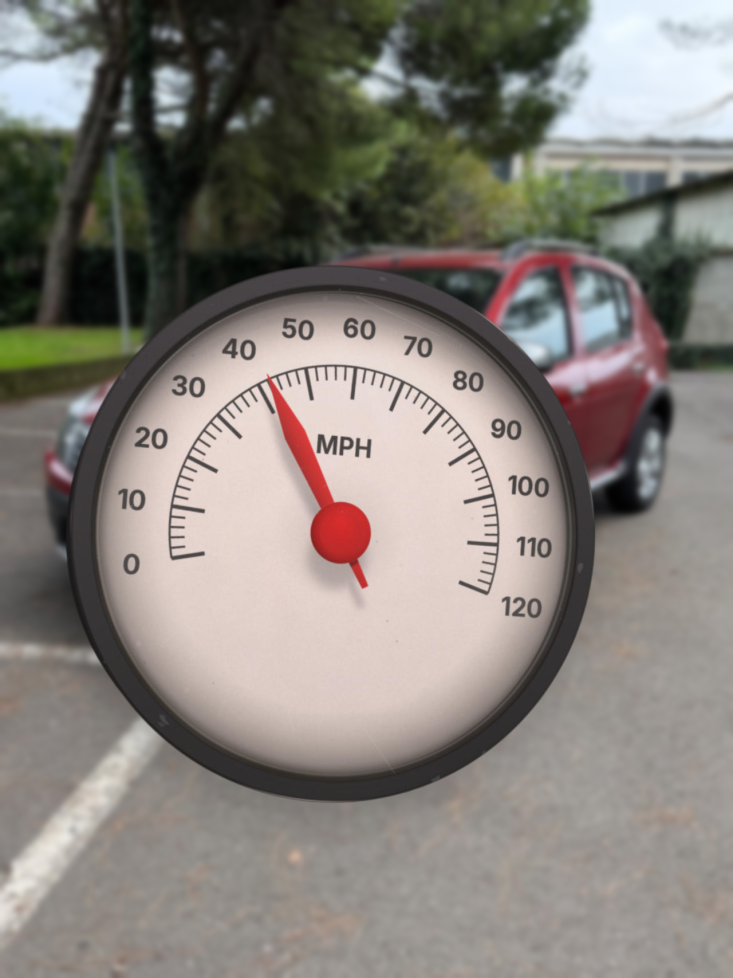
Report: 42,mph
